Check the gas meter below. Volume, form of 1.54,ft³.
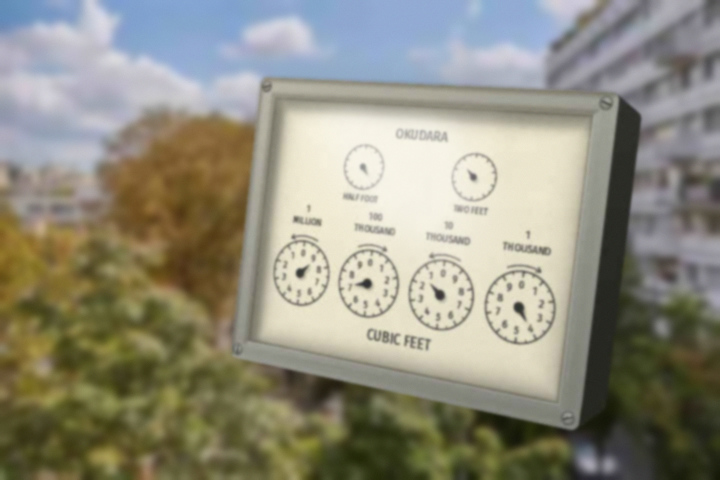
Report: 871400,ft³
